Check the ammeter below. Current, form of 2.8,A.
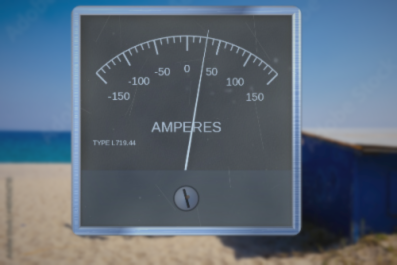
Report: 30,A
